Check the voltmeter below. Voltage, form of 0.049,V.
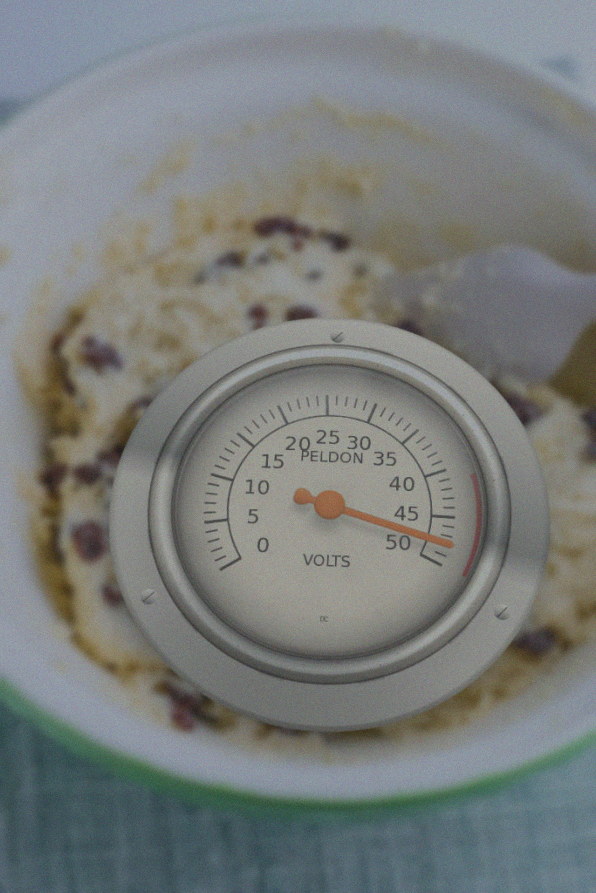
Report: 48,V
